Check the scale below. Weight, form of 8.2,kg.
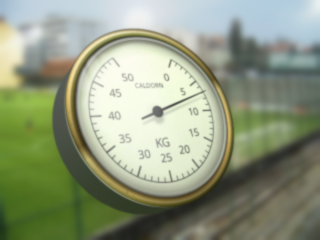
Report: 7,kg
